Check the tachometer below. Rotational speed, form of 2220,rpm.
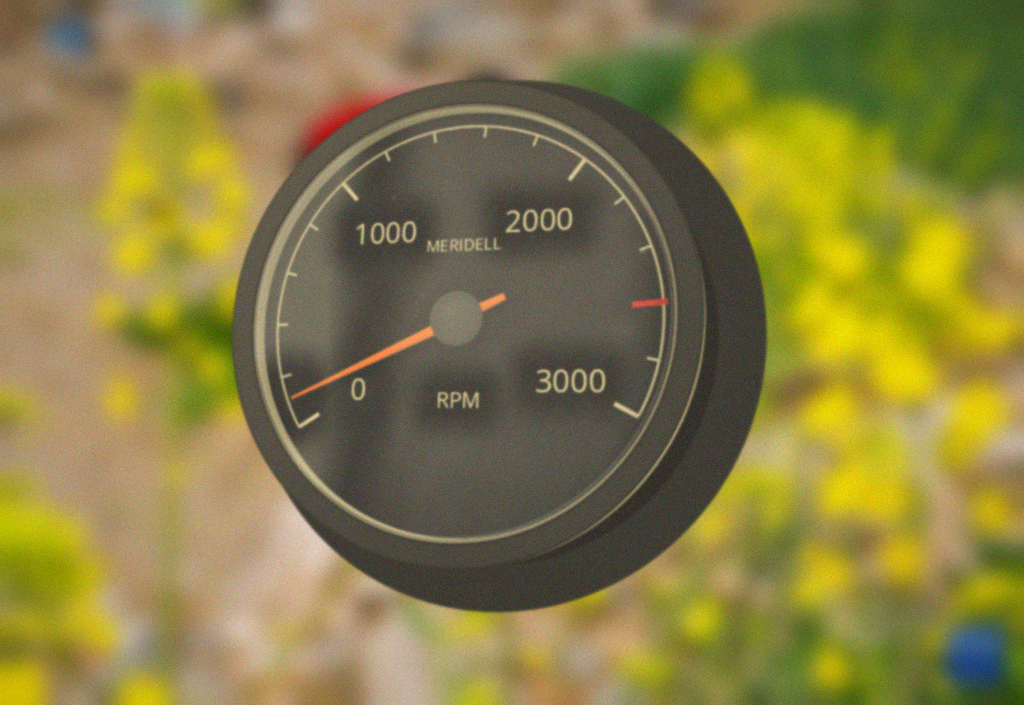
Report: 100,rpm
